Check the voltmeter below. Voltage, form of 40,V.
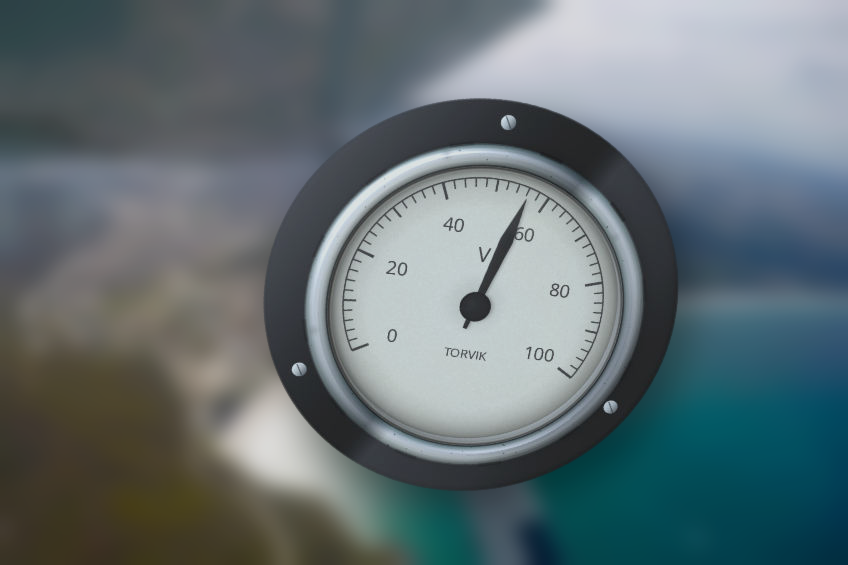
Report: 56,V
